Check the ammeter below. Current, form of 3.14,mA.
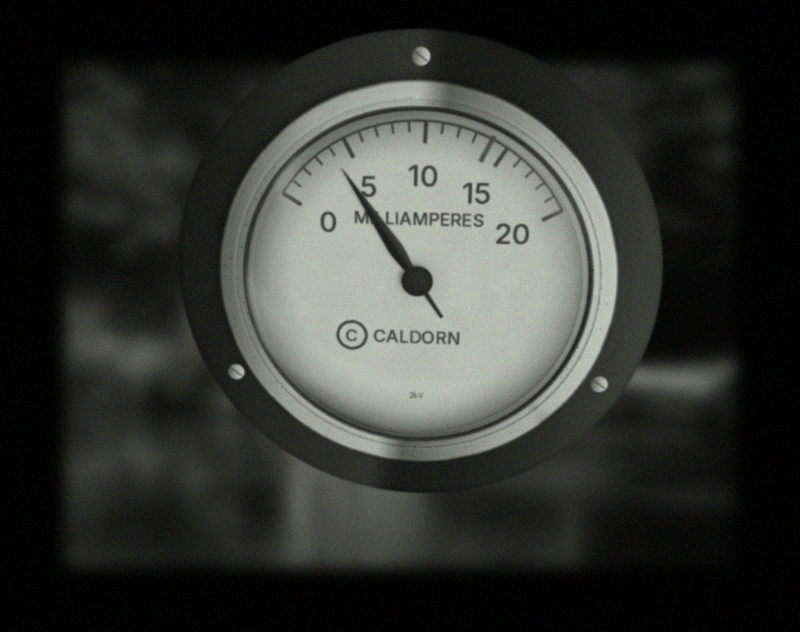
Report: 4,mA
